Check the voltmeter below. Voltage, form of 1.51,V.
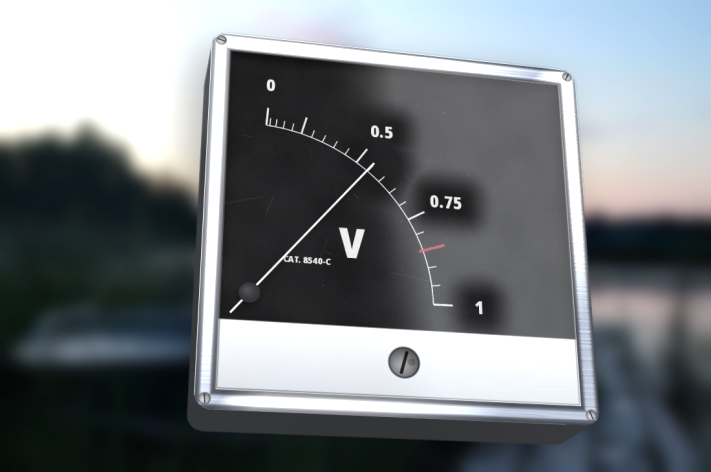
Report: 0.55,V
